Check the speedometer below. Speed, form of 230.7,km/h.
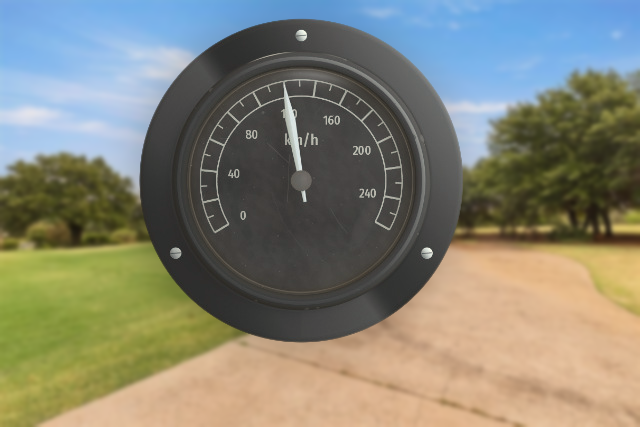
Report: 120,km/h
